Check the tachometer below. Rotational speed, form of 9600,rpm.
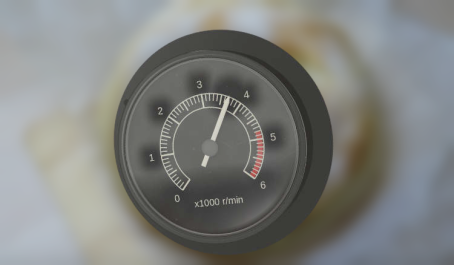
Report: 3700,rpm
